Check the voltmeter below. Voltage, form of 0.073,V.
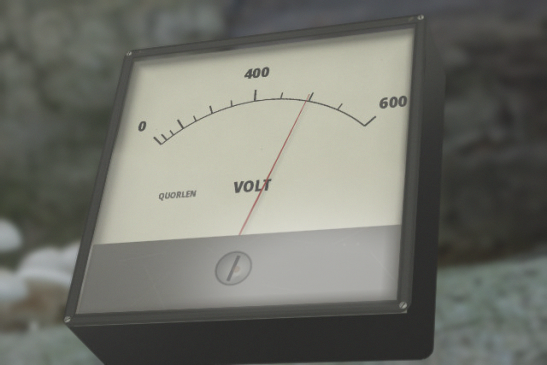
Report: 500,V
